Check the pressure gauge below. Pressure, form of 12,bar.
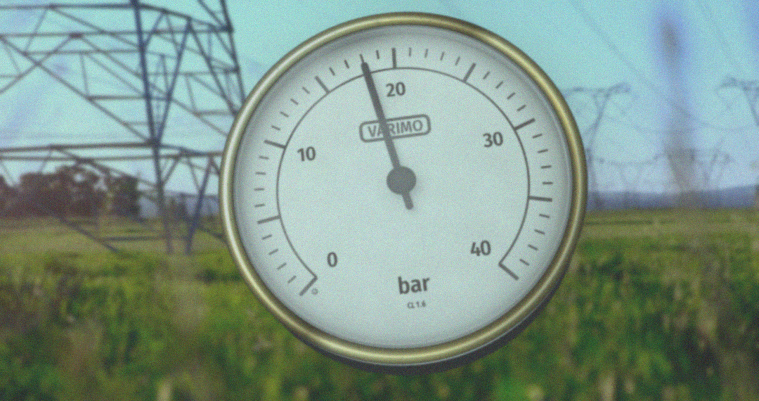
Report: 18,bar
